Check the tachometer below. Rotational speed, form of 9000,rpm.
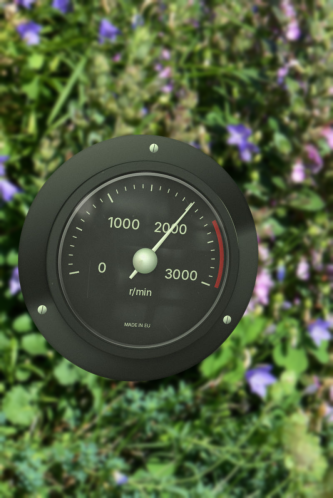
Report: 2000,rpm
